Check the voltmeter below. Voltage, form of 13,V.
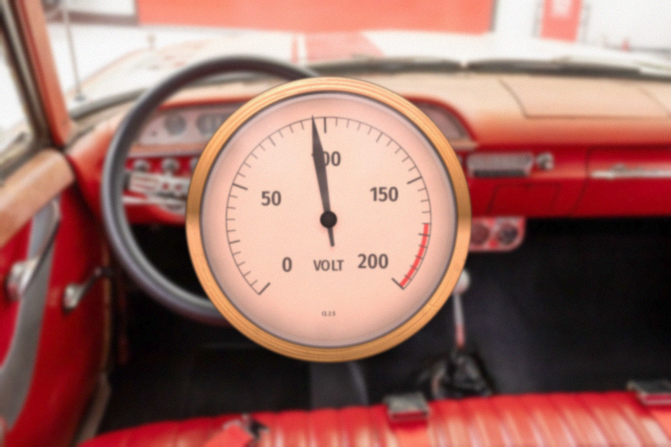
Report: 95,V
